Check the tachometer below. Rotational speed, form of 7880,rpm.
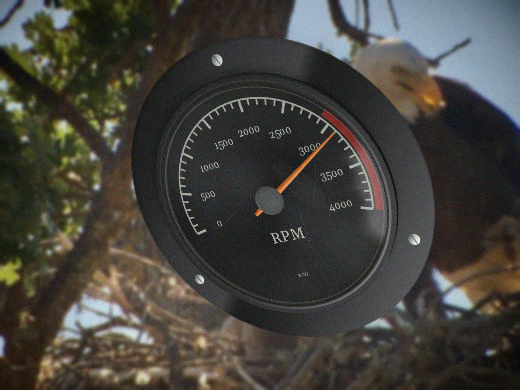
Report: 3100,rpm
